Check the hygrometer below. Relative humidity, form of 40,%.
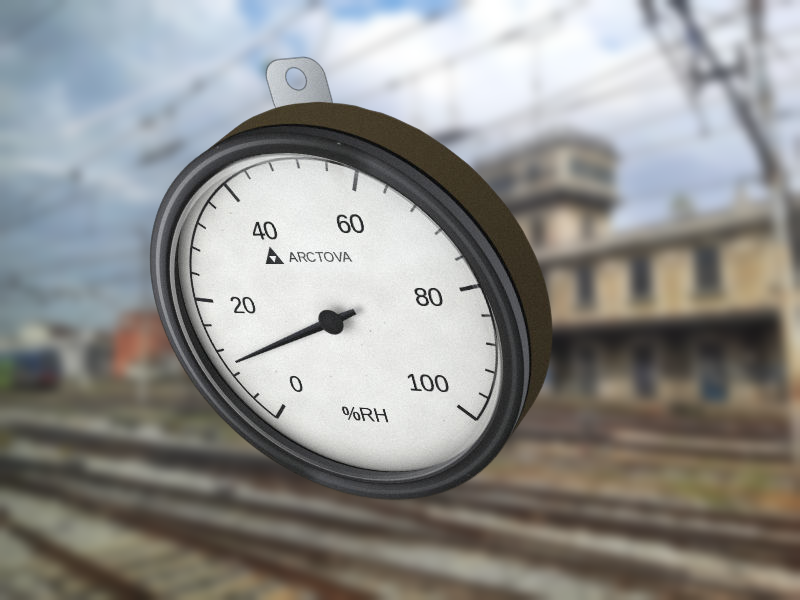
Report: 10,%
